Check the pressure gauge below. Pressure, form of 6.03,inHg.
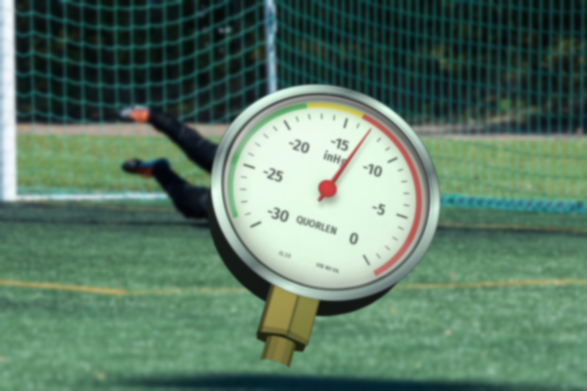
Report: -13,inHg
